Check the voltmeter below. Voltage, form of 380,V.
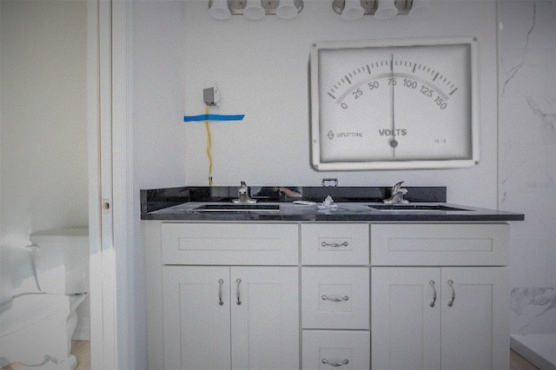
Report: 75,V
